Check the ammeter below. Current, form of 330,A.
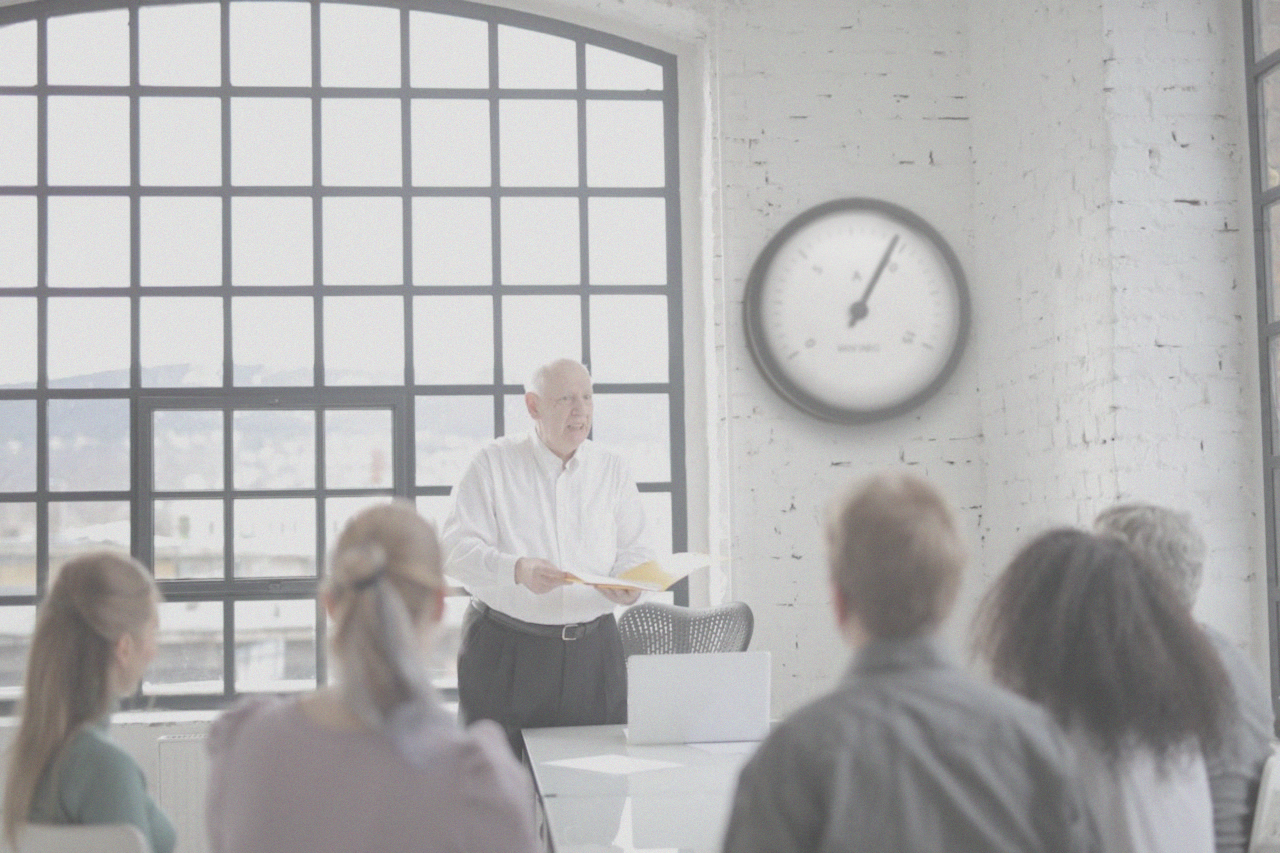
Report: 9.5,A
